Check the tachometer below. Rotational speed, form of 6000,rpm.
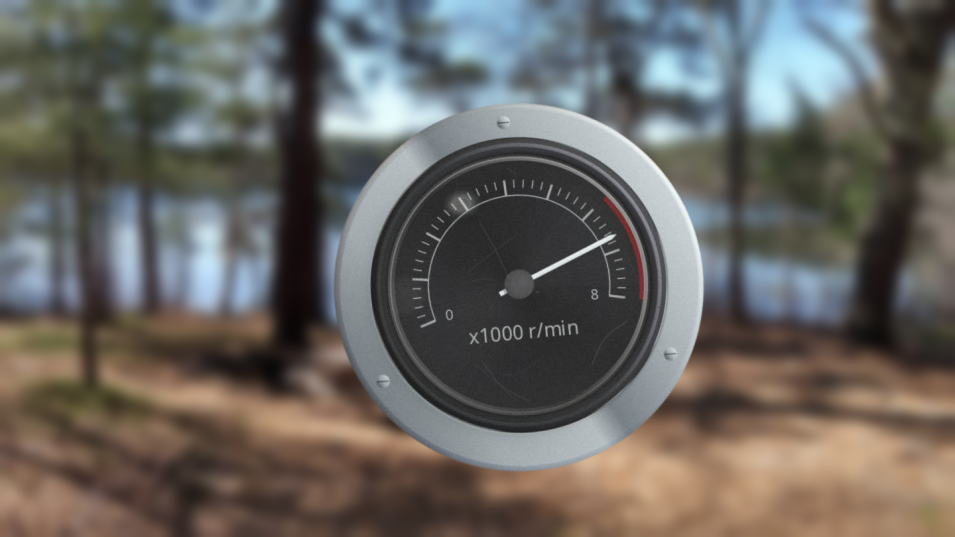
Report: 6700,rpm
